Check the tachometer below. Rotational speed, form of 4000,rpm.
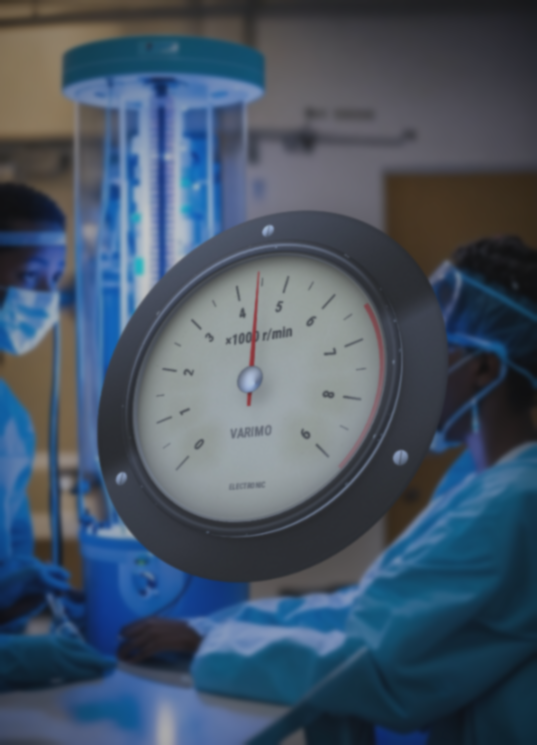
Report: 4500,rpm
